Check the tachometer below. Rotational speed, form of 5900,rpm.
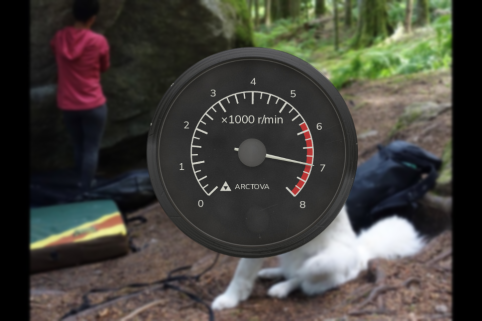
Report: 7000,rpm
